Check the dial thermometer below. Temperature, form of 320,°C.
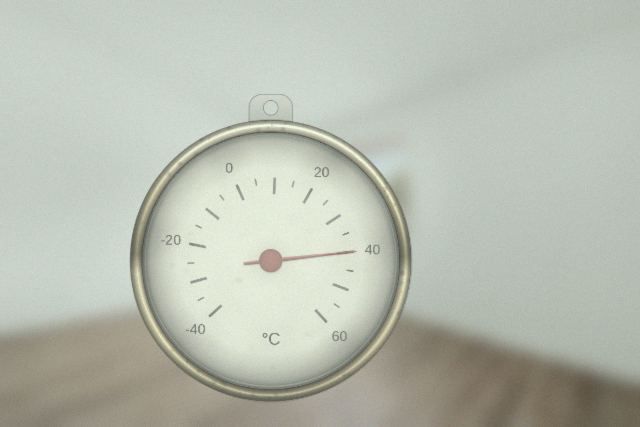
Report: 40,°C
